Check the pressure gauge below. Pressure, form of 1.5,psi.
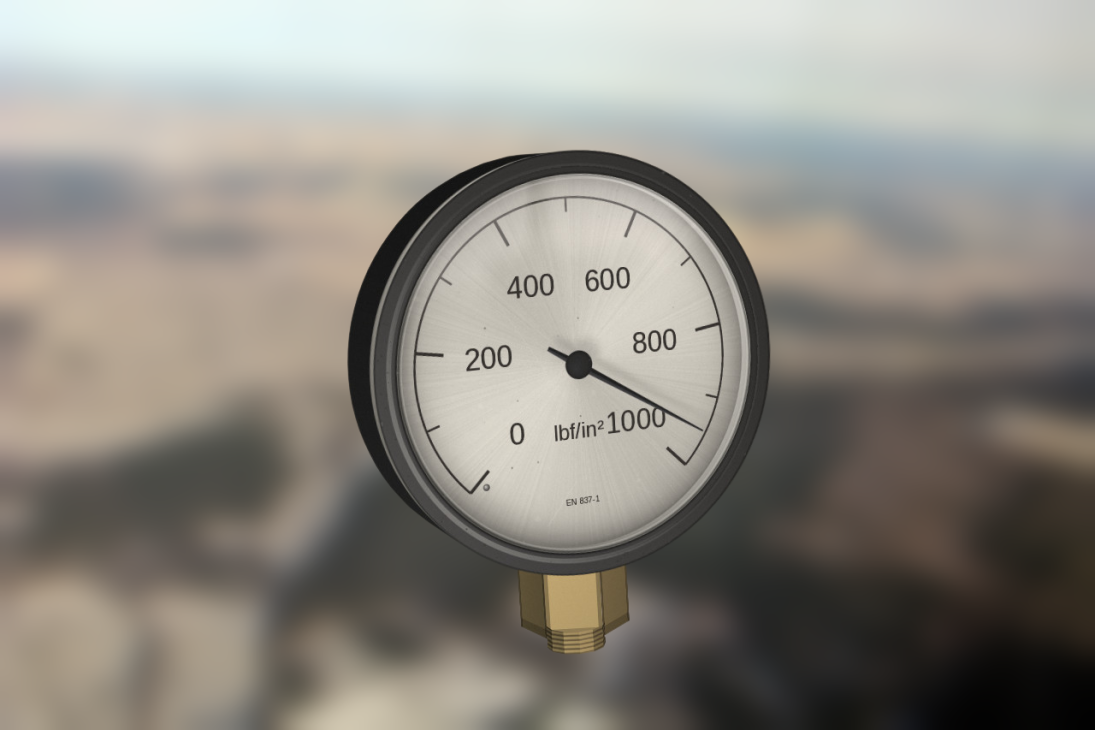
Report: 950,psi
